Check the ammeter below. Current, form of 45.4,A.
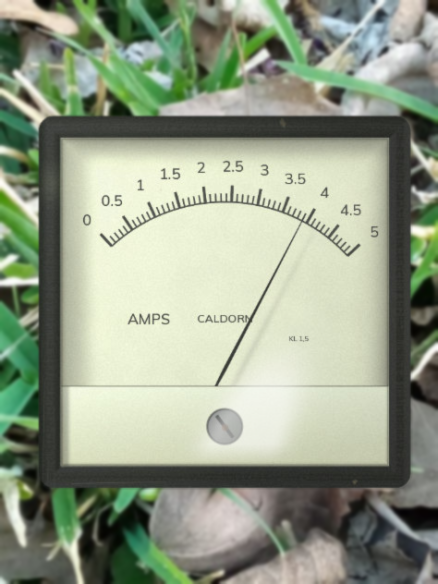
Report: 3.9,A
